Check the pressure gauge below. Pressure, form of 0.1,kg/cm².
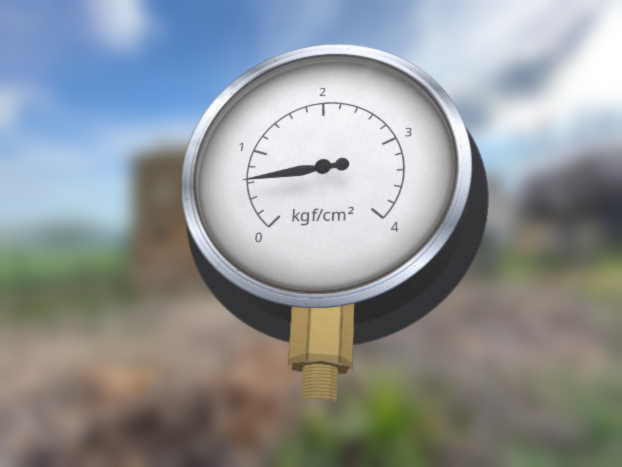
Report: 0.6,kg/cm²
